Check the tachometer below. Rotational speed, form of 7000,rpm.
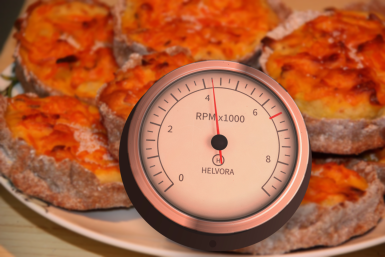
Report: 4250,rpm
